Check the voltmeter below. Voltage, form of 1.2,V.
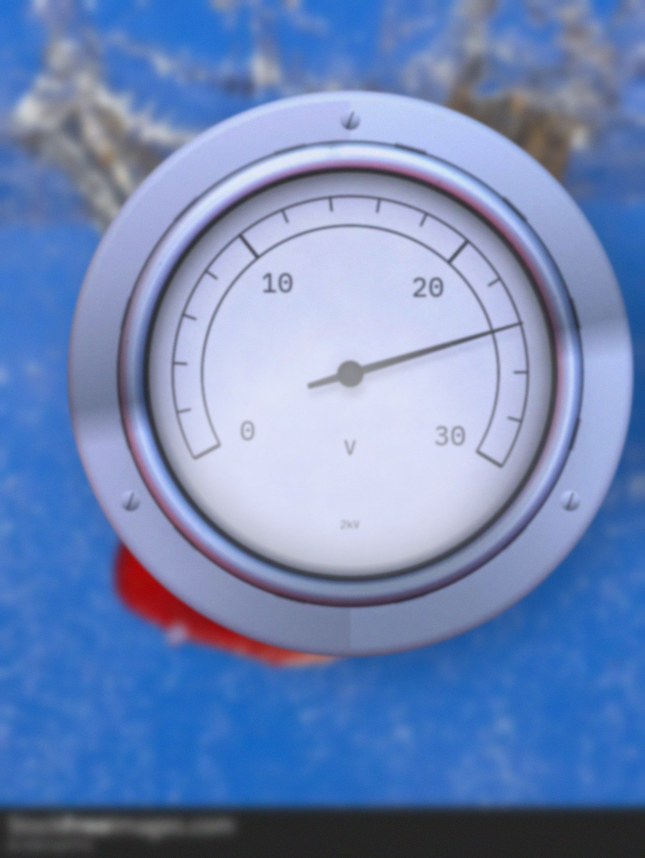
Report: 24,V
